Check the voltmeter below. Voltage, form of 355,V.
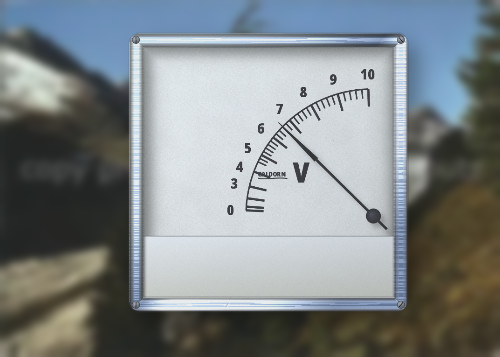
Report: 6.6,V
